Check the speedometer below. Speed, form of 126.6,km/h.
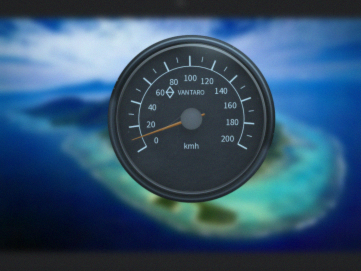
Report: 10,km/h
